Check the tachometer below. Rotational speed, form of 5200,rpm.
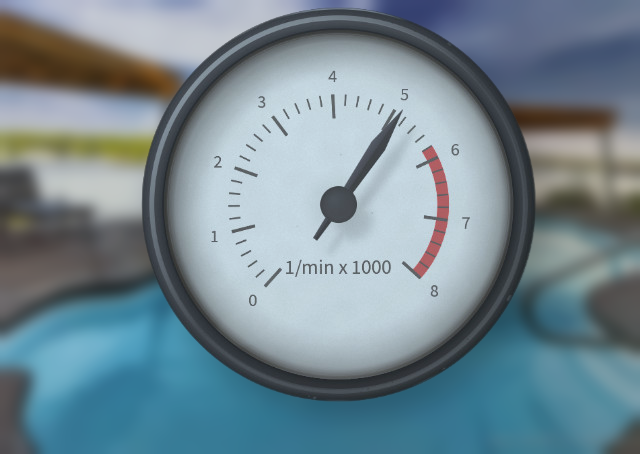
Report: 5100,rpm
